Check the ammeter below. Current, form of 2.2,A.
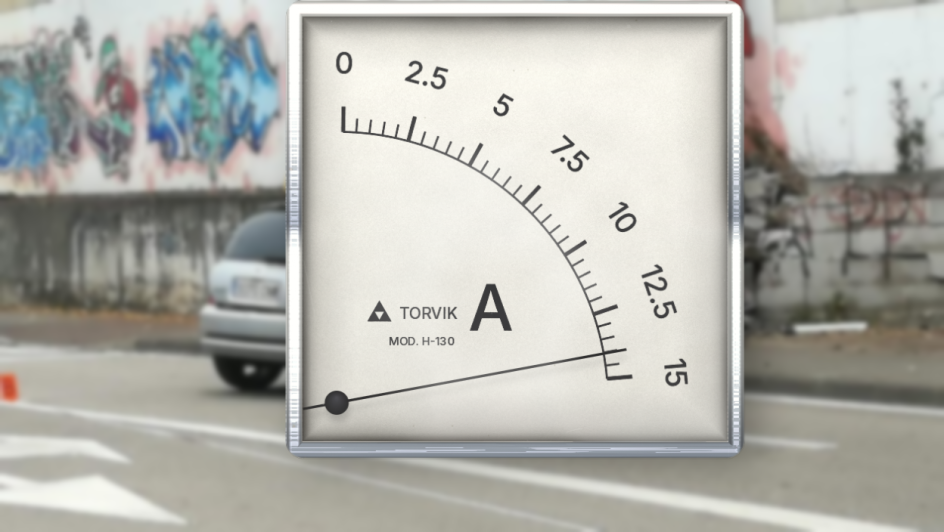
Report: 14,A
